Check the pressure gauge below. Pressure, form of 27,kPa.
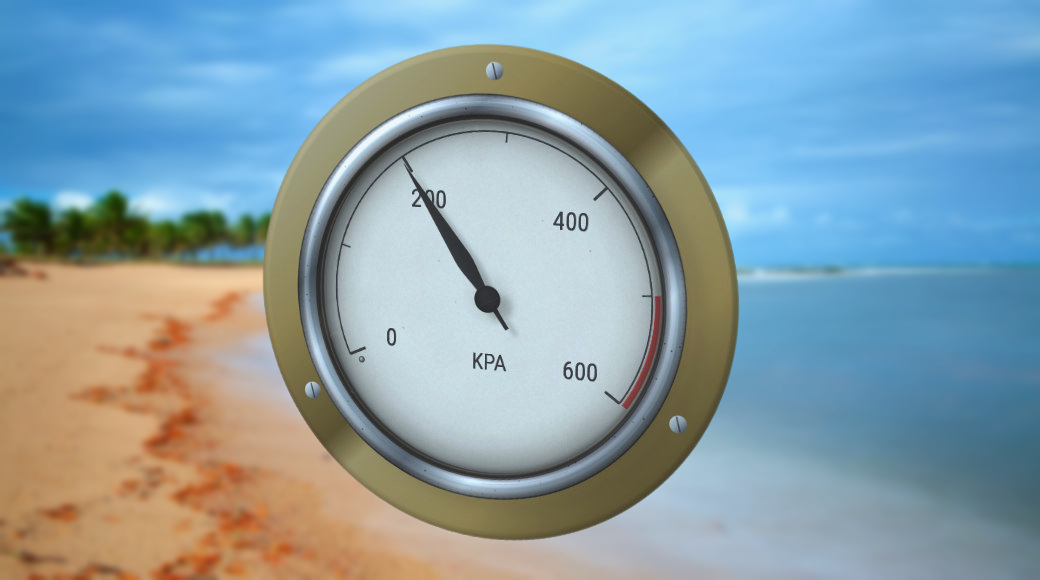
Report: 200,kPa
